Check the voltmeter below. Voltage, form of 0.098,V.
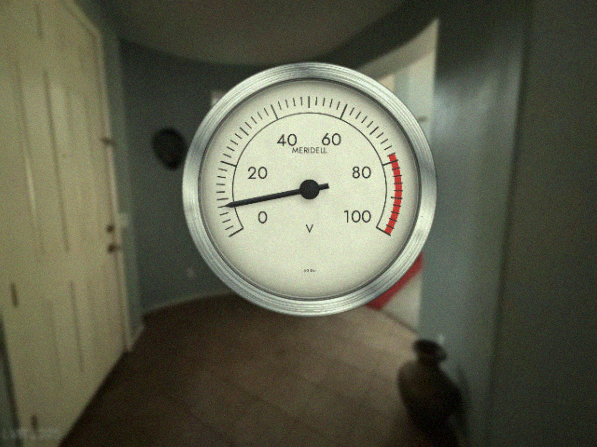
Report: 8,V
